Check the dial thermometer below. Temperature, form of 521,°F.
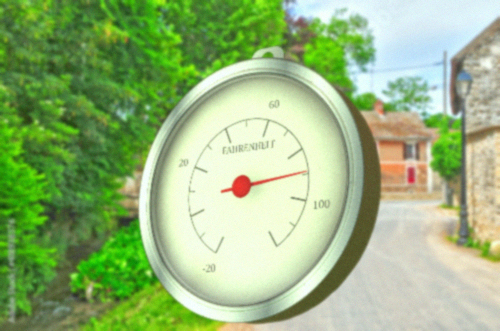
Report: 90,°F
